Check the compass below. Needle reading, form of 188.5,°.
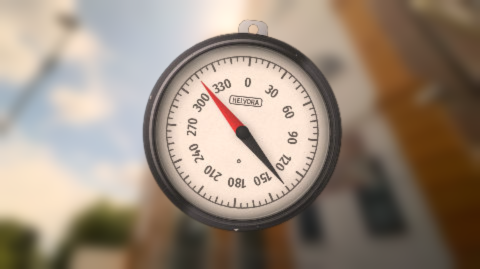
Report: 315,°
